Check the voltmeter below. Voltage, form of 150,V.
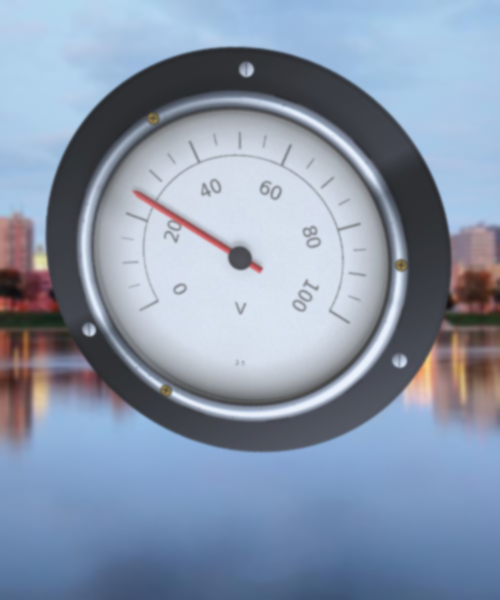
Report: 25,V
